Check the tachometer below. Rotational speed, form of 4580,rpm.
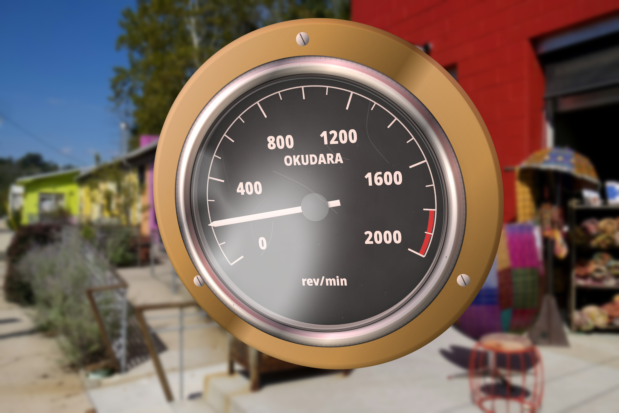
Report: 200,rpm
